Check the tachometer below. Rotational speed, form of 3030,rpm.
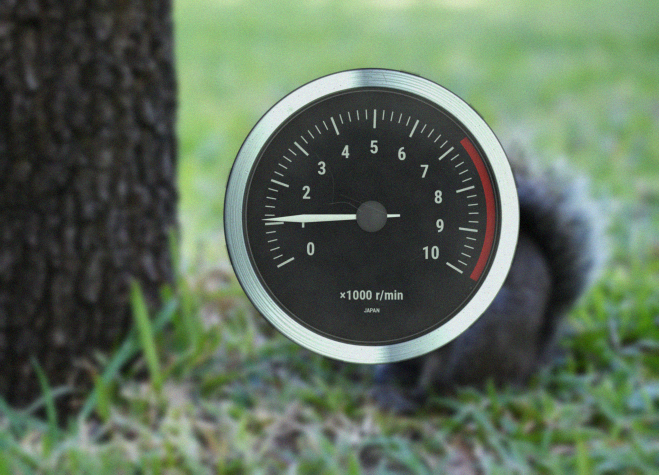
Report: 1100,rpm
